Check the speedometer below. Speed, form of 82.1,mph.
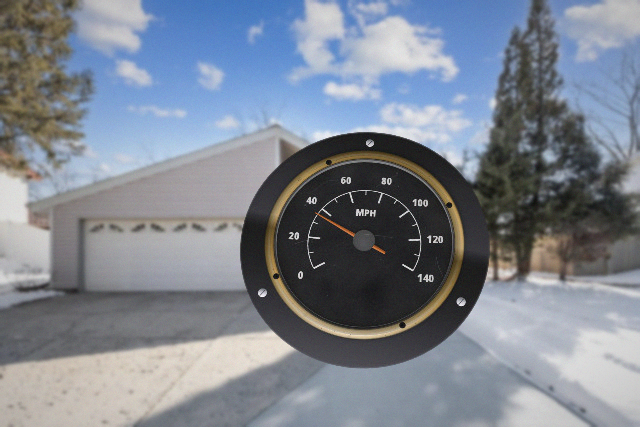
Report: 35,mph
